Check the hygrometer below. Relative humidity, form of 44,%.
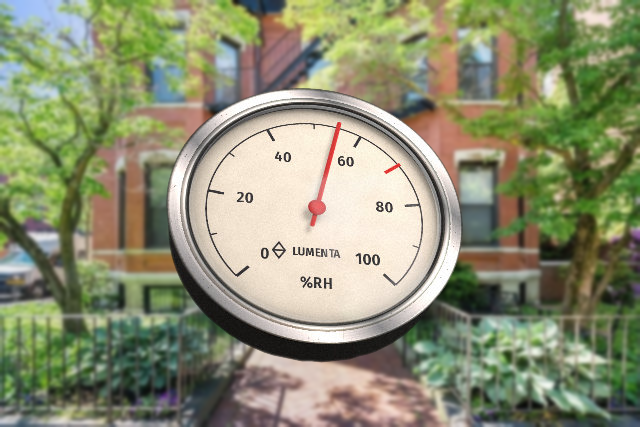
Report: 55,%
